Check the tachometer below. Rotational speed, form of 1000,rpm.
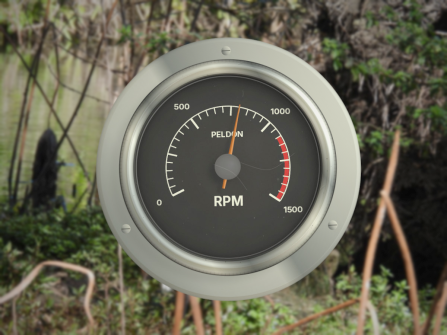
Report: 800,rpm
